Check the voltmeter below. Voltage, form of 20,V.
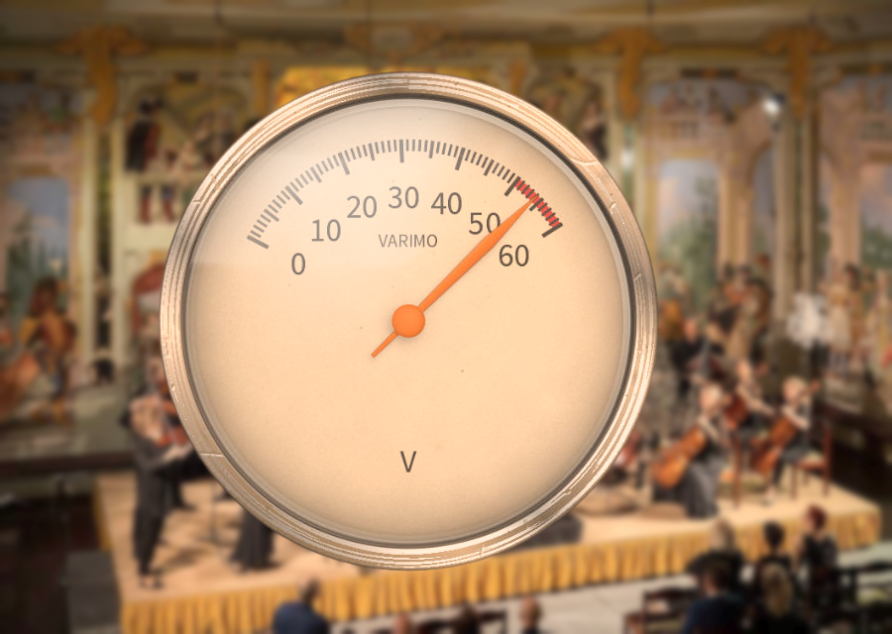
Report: 54,V
